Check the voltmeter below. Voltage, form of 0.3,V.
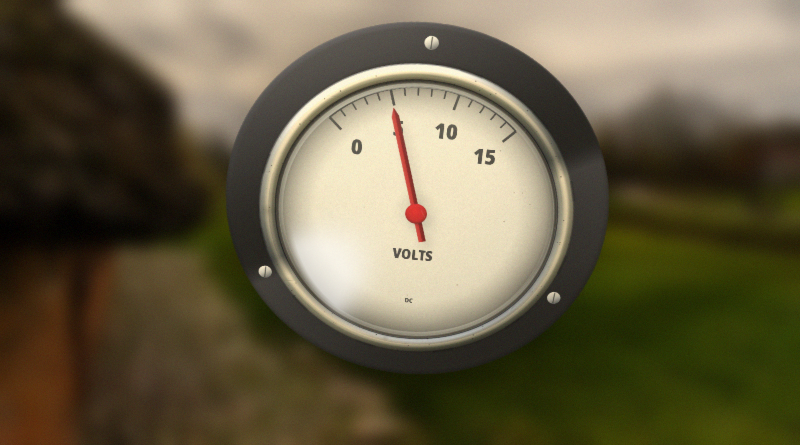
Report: 5,V
